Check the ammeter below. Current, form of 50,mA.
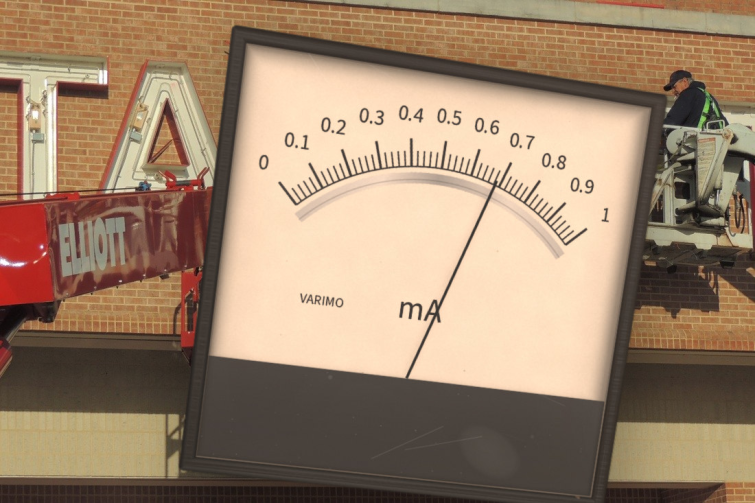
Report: 0.68,mA
